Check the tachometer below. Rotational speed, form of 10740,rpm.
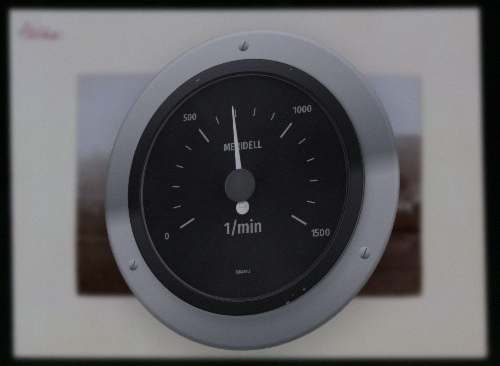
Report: 700,rpm
